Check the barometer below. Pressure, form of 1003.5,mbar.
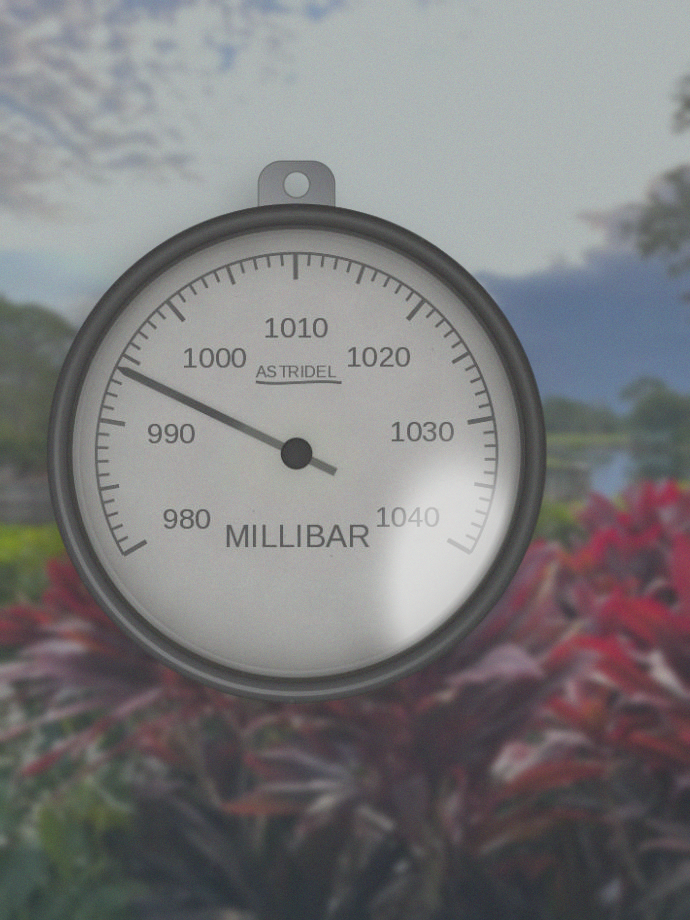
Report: 994,mbar
